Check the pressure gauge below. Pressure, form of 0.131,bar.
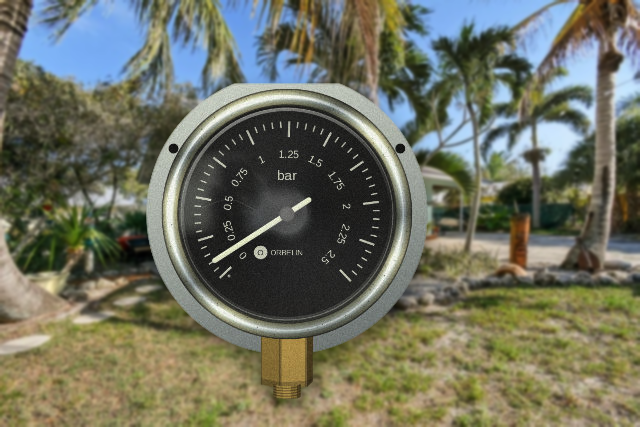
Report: 0.1,bar
